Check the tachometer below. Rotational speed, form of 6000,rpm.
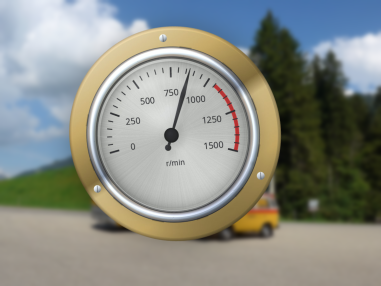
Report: 875,rpm
